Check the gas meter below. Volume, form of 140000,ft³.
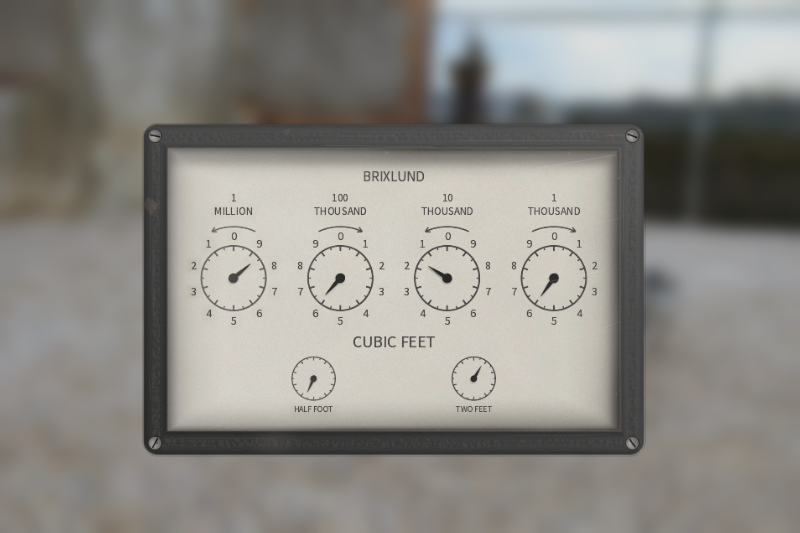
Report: 861600,ft³
